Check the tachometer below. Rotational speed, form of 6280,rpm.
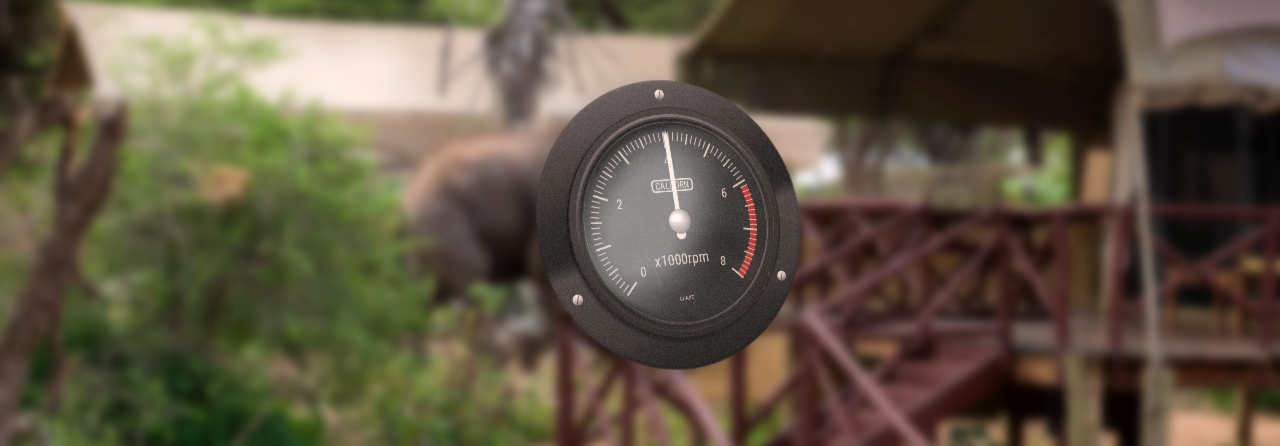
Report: 4000,rpm
